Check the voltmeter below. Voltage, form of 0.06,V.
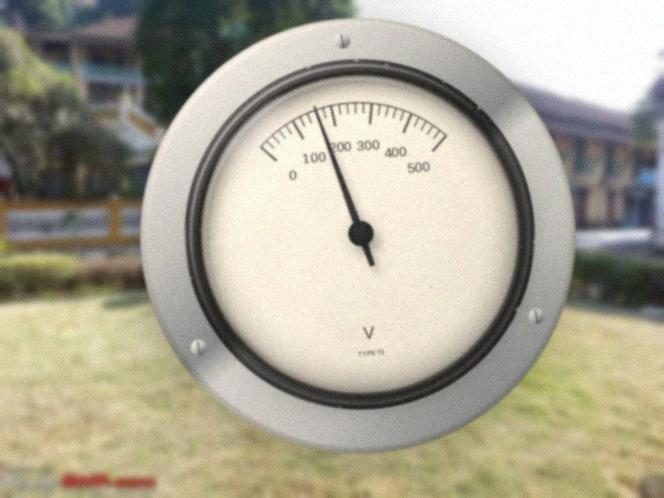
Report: 160,V
